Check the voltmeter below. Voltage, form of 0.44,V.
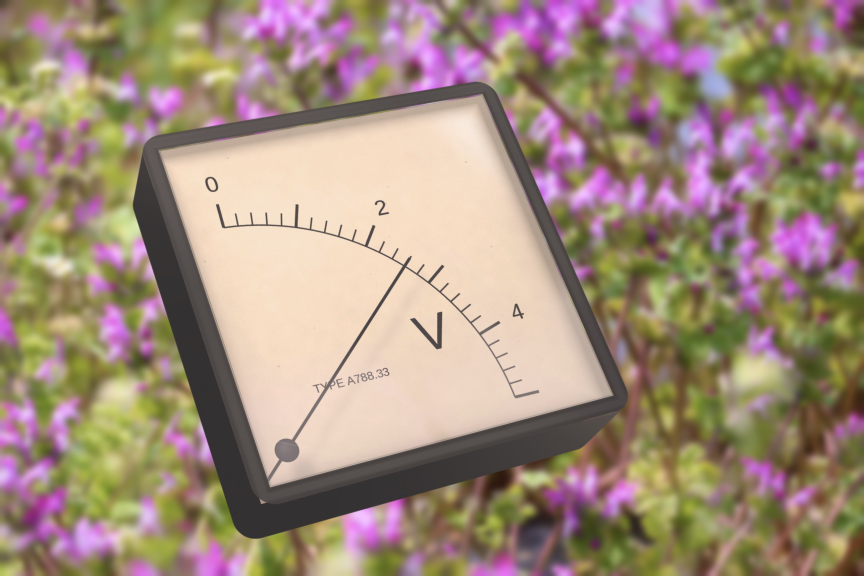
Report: 2.6,V
